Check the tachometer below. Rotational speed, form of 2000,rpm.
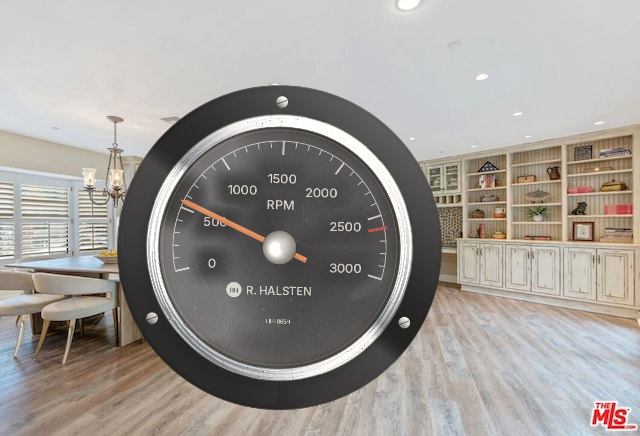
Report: 550,rpm
